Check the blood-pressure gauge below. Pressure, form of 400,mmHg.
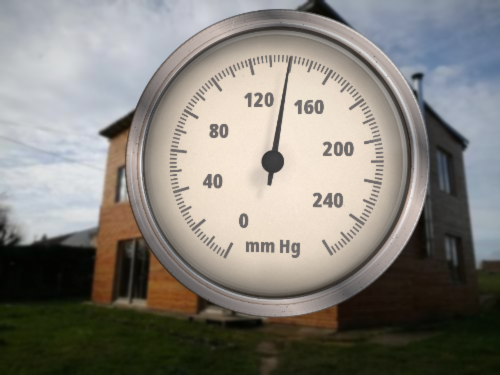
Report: 140,mmHg
